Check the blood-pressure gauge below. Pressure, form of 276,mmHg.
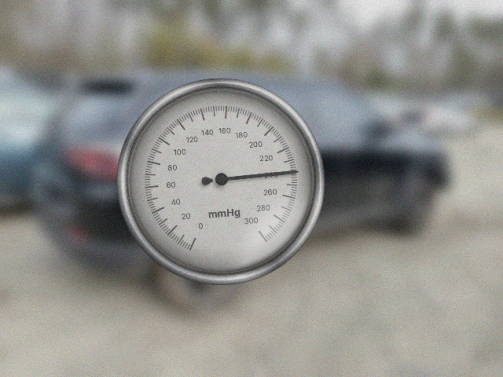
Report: 240,mmHg
